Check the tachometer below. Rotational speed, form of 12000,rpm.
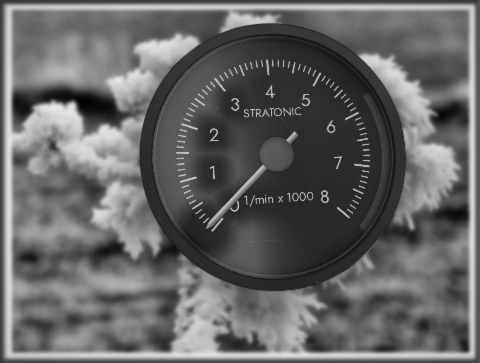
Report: 100,rpm
